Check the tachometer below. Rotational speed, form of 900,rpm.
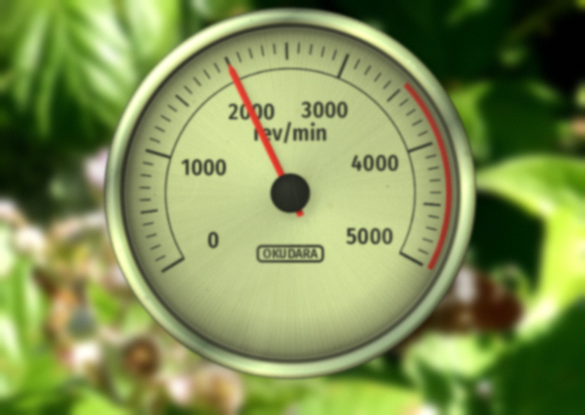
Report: 2000,rpm
